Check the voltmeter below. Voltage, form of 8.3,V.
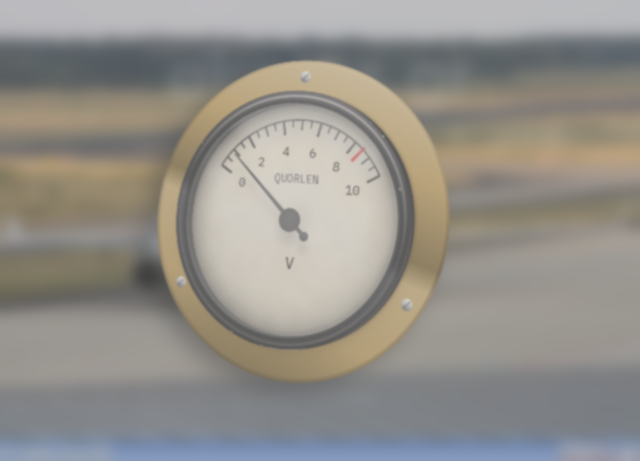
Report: 1,V
